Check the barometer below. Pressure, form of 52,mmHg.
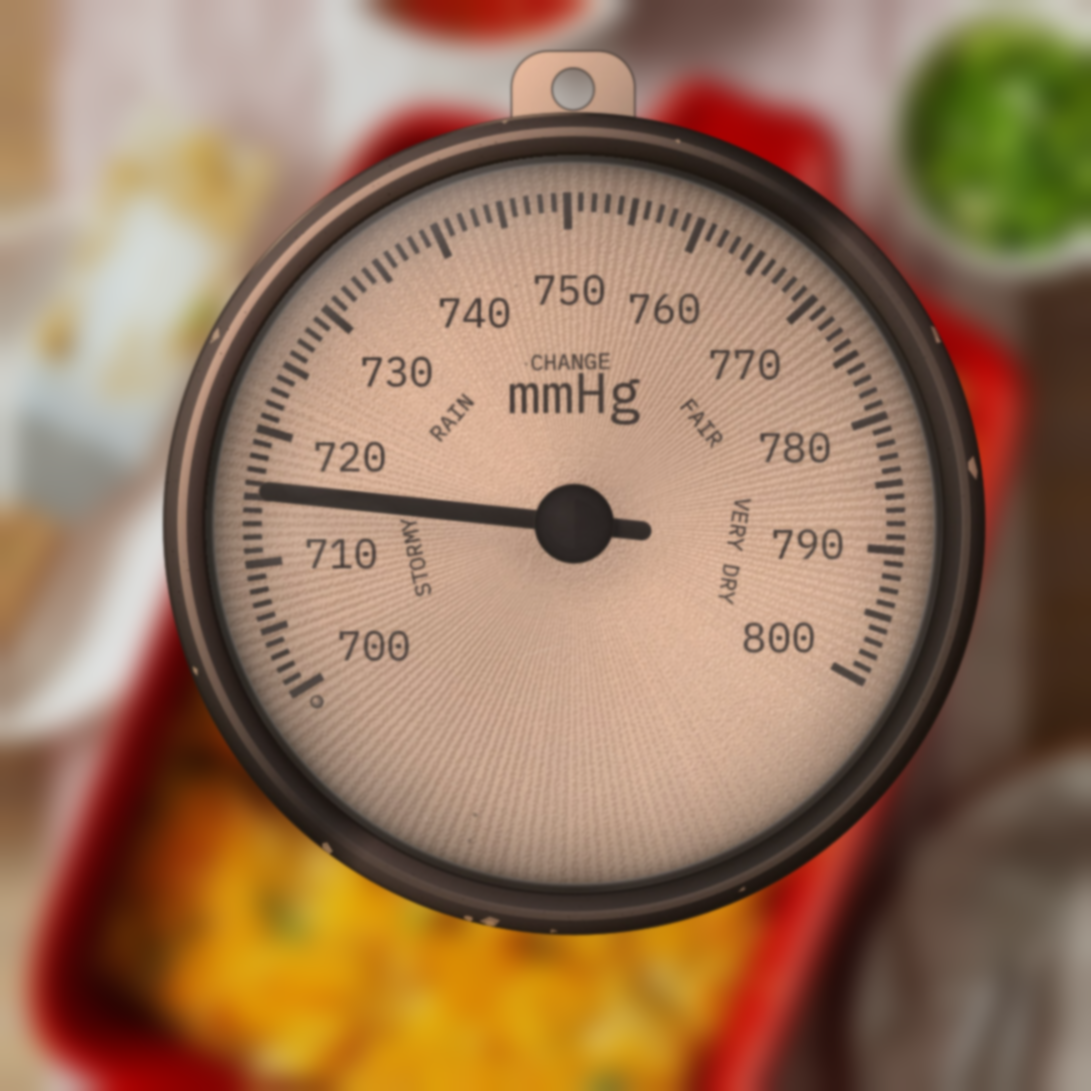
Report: 715.5,mmHg
